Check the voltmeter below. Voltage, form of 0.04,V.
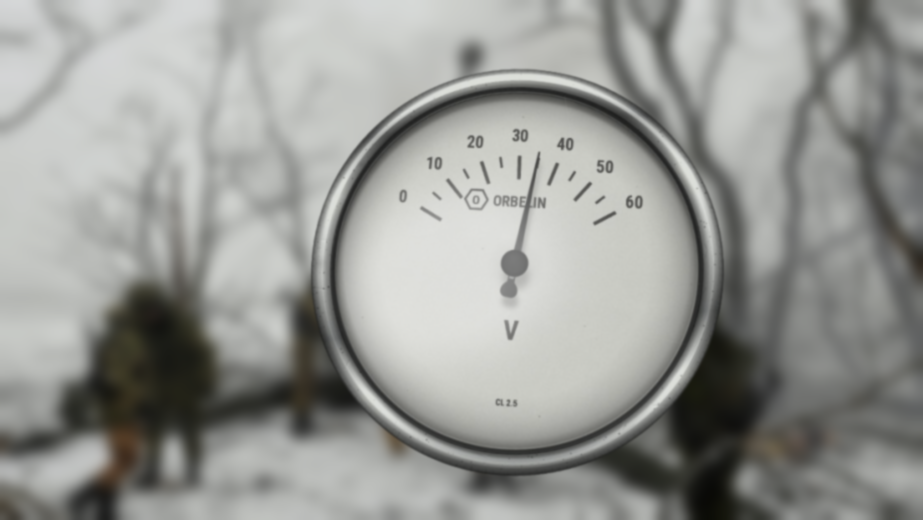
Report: 35,V
